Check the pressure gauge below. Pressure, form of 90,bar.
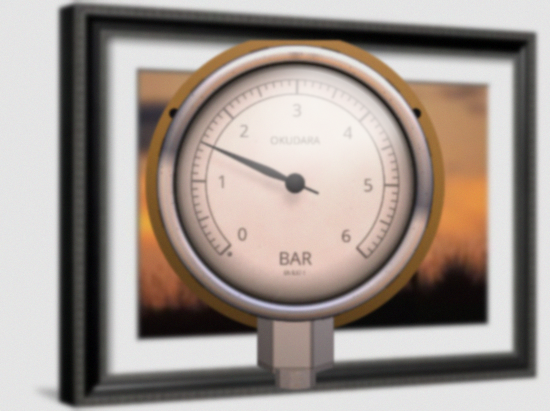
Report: 1.5,bar
